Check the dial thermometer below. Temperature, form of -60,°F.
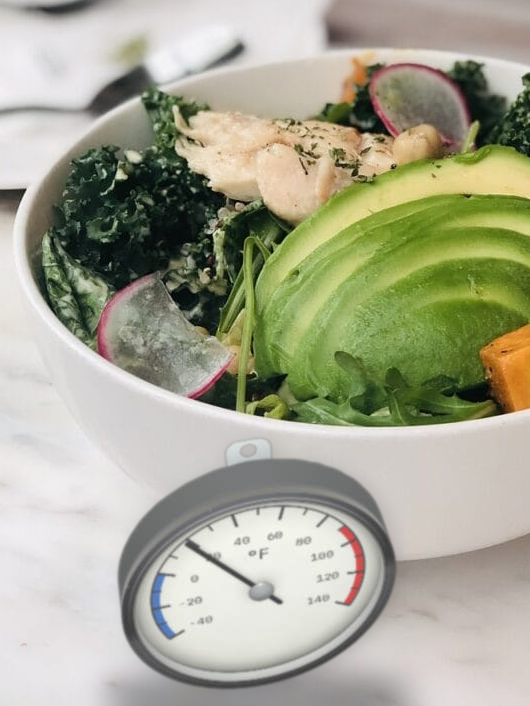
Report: 20,°F
